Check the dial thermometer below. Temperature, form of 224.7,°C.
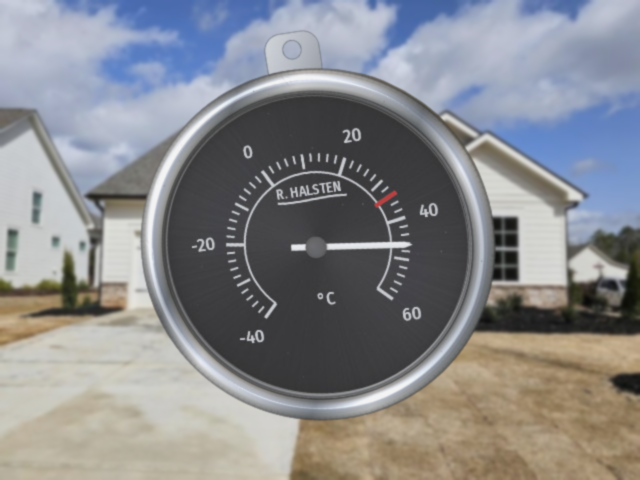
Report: 46,°C
